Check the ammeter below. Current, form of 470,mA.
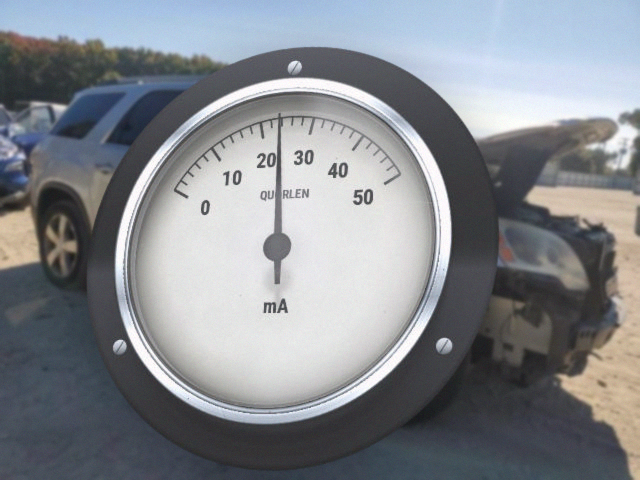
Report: 24,mA
